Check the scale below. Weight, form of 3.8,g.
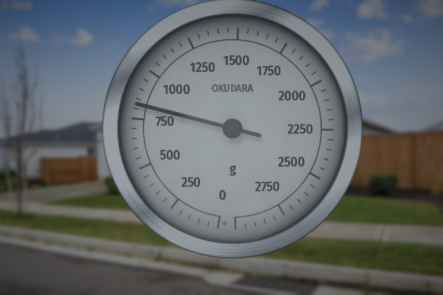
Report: 825,g
